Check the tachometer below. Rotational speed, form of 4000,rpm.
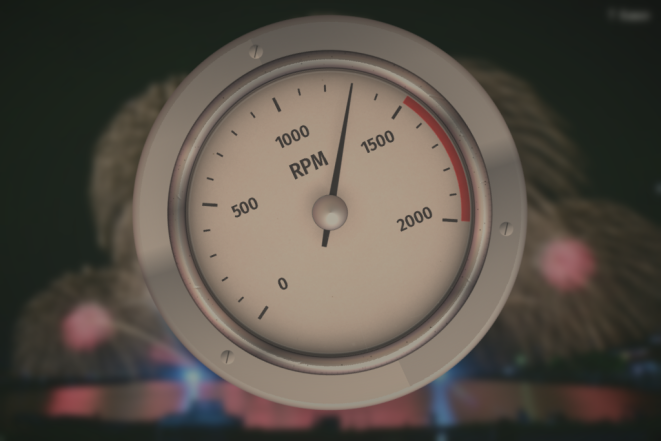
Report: 1300,rpm
